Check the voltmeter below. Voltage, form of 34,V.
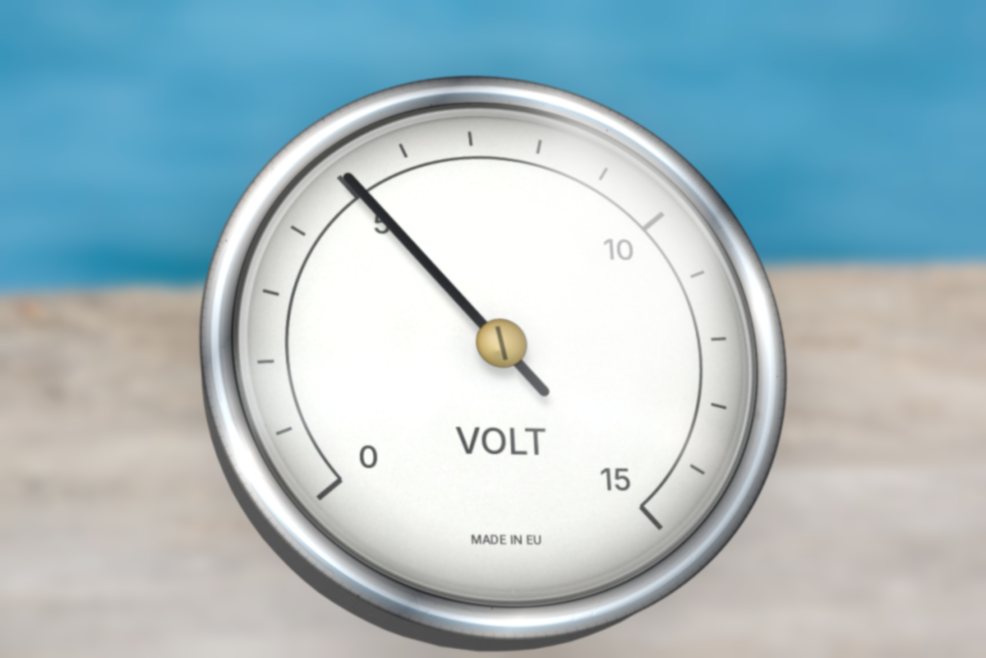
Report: 5,V
